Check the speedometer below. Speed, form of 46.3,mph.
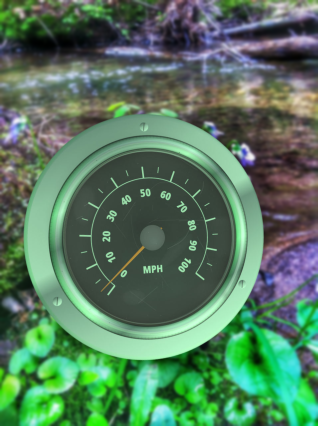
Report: 2.5,mph
